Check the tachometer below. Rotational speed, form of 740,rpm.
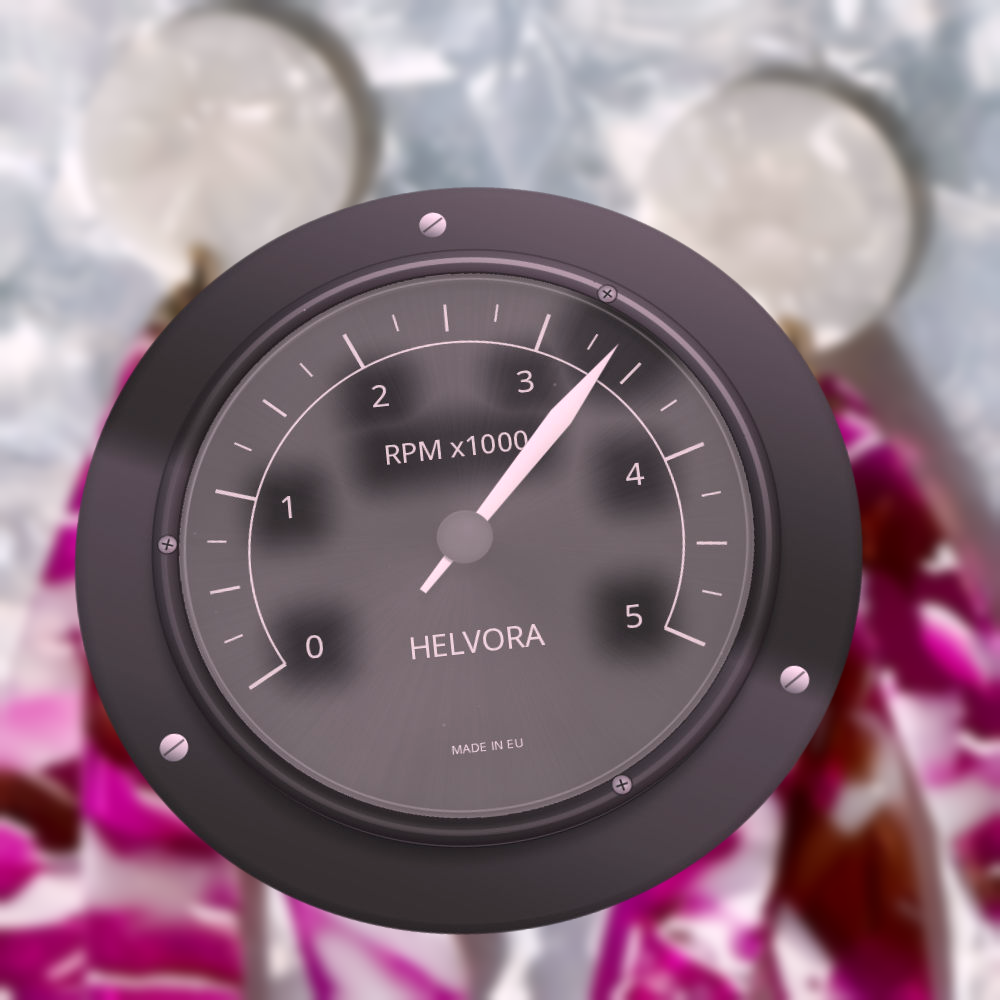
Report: 3375,rpm
